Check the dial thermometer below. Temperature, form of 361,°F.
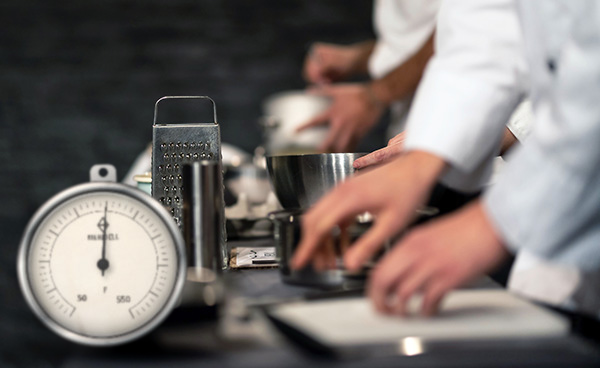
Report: 300,°F
